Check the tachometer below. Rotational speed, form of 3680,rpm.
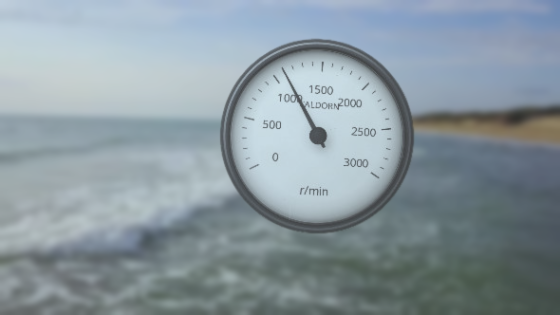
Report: 1100,rpm
